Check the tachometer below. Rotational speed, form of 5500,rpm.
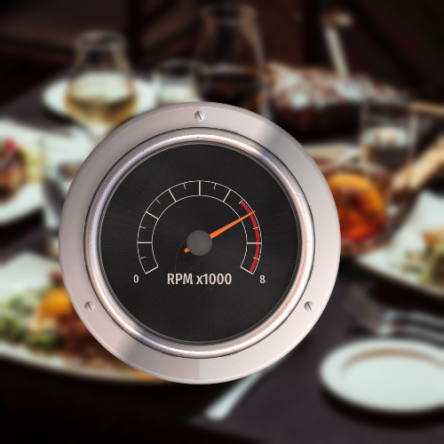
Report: 6000,rpm
